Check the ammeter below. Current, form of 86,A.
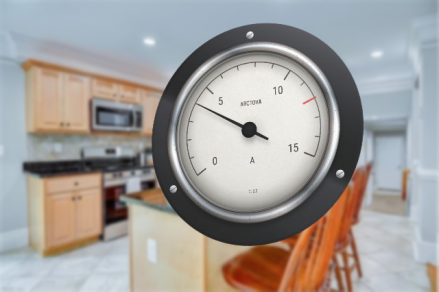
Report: 4,A
